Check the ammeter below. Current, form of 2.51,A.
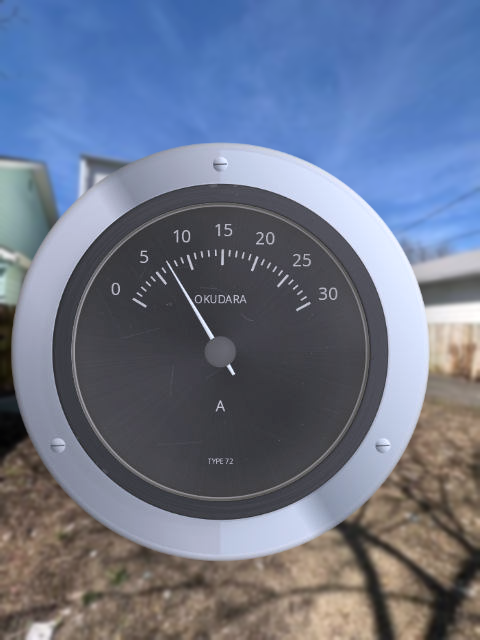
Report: 7,A
